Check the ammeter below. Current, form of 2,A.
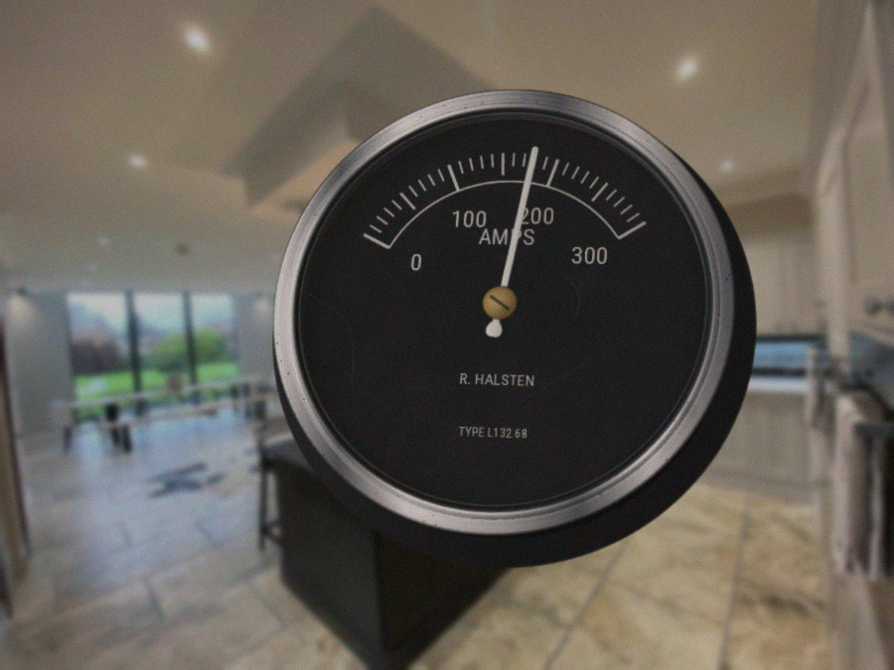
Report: 180,A
